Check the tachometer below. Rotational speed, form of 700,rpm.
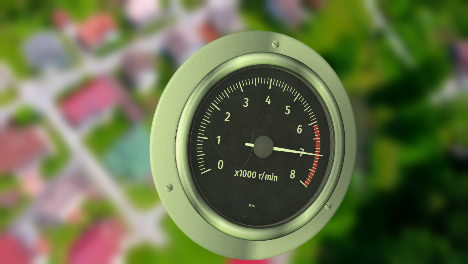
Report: 7000,rpm
